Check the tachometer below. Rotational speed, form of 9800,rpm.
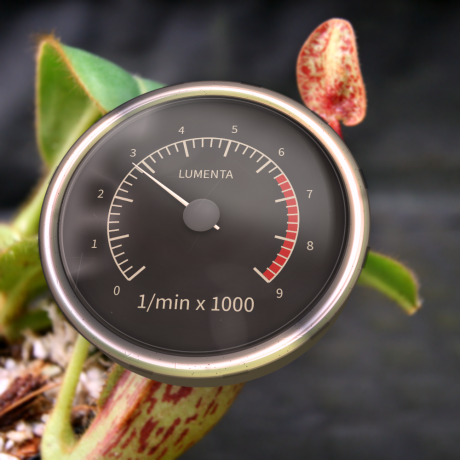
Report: 2800,rpm
